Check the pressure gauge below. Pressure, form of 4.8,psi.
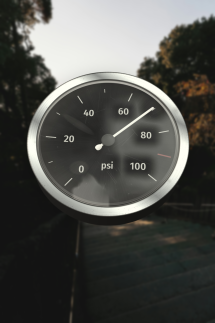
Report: 70,psi
